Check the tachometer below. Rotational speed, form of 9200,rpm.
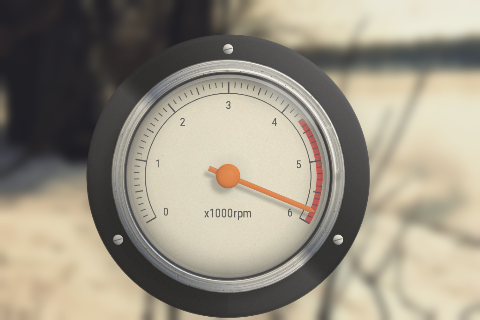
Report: 5800,rpm
